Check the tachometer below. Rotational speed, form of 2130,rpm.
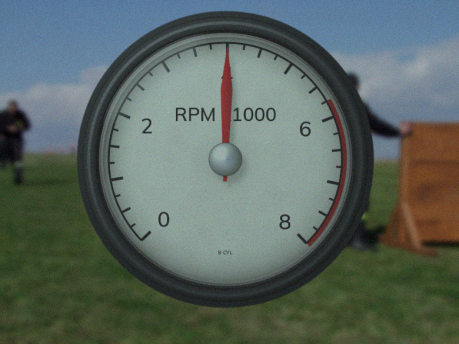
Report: 4000,rpm
